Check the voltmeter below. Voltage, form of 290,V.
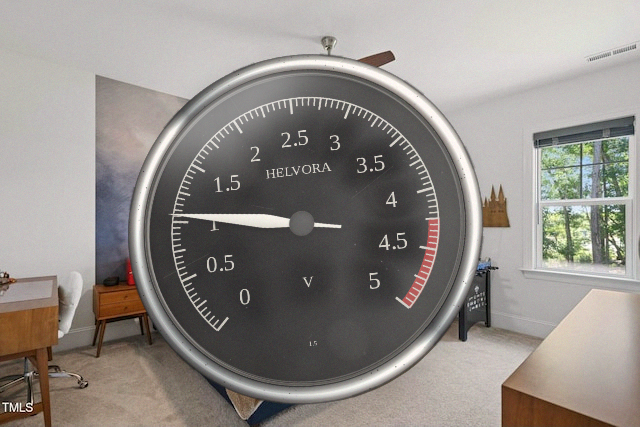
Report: 1.05,V
